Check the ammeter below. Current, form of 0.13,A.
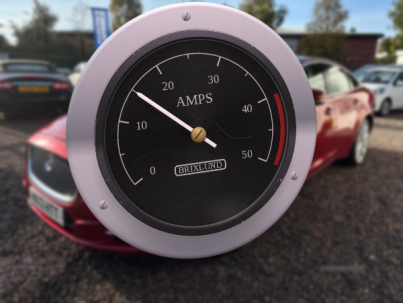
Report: 15,A
